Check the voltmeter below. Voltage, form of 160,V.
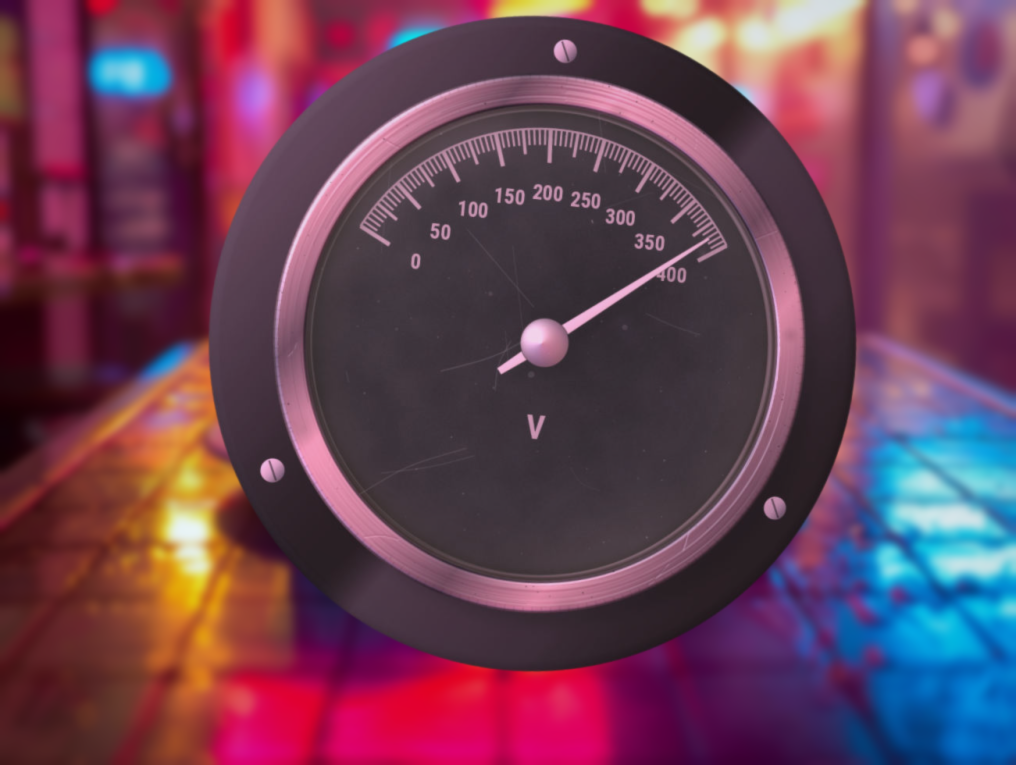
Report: 385,V
